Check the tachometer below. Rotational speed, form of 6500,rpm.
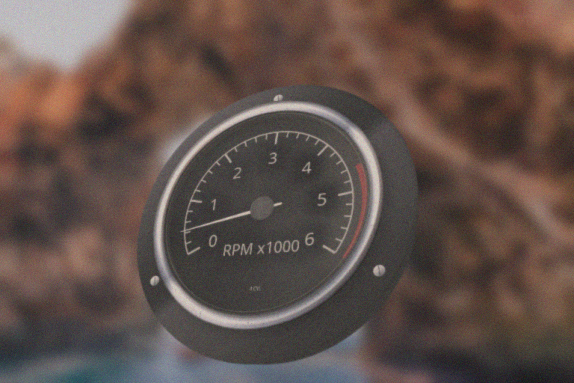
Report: 400,rpm
